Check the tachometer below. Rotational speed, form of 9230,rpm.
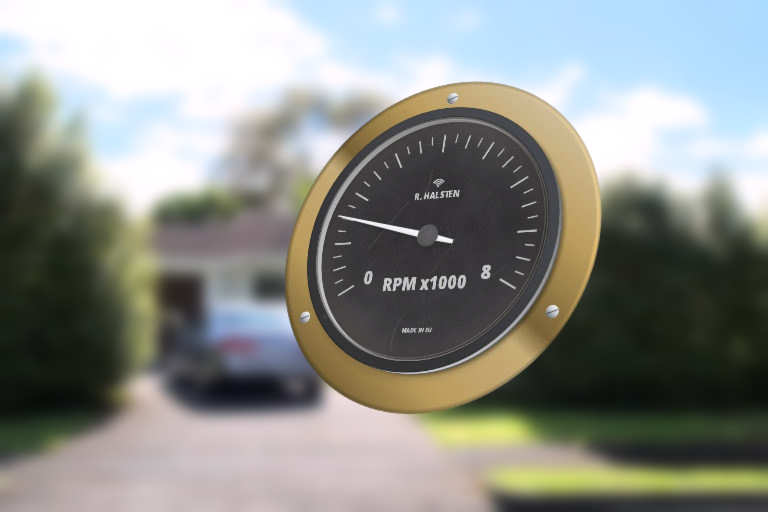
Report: 1500,rpm
